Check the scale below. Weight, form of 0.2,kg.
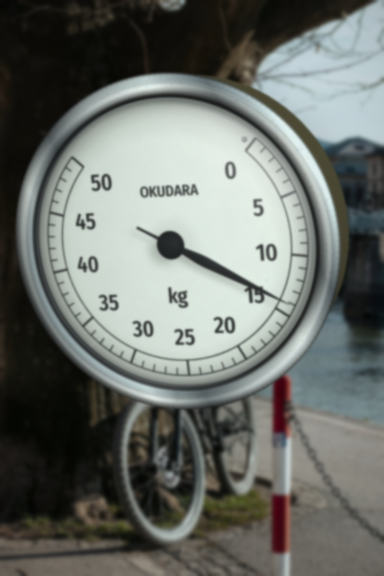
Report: 14,kg
